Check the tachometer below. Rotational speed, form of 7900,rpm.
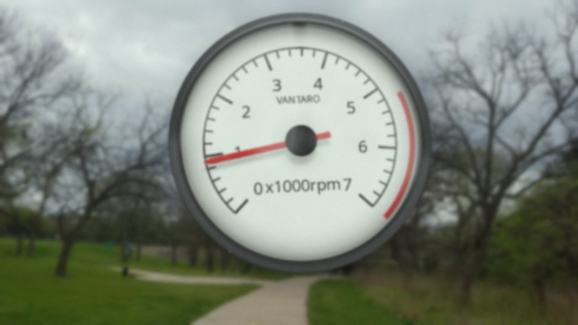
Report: 900,rpm
